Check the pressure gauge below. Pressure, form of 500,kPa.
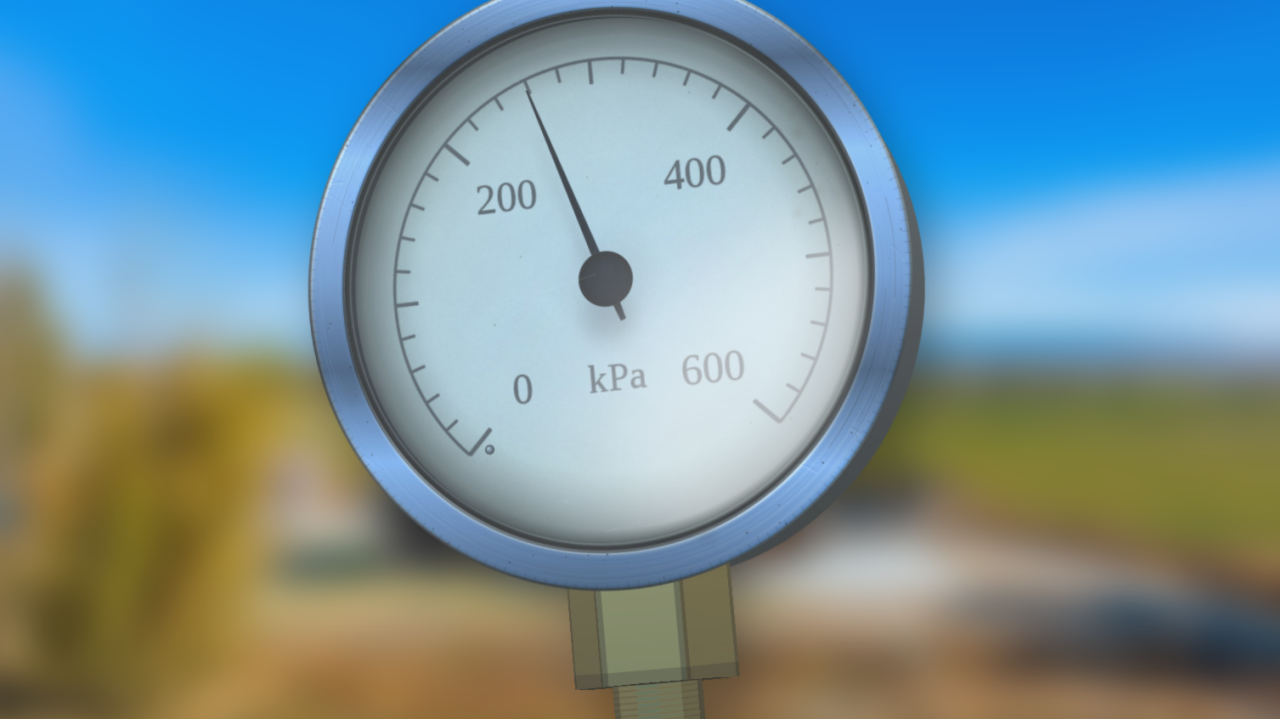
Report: 260,kPa
